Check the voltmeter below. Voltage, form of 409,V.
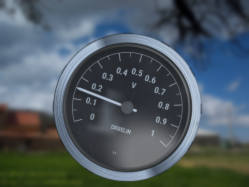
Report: 0.15,V
